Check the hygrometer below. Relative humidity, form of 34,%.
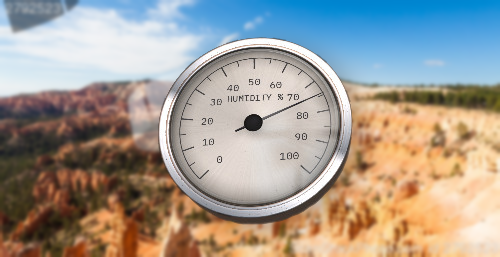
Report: 75,%
